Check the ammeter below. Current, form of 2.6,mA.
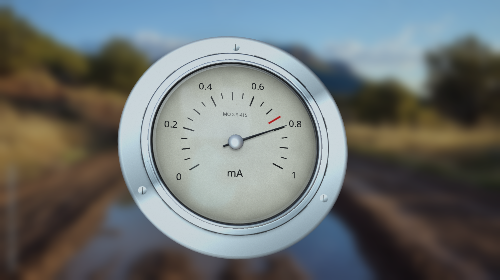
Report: 0.8,mA
